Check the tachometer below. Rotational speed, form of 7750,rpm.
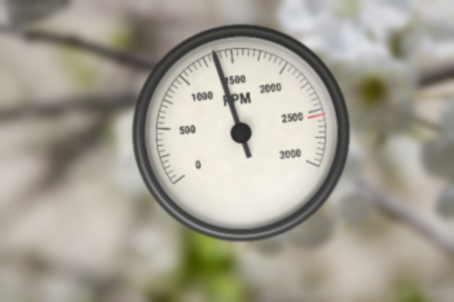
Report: 1350,rpm
